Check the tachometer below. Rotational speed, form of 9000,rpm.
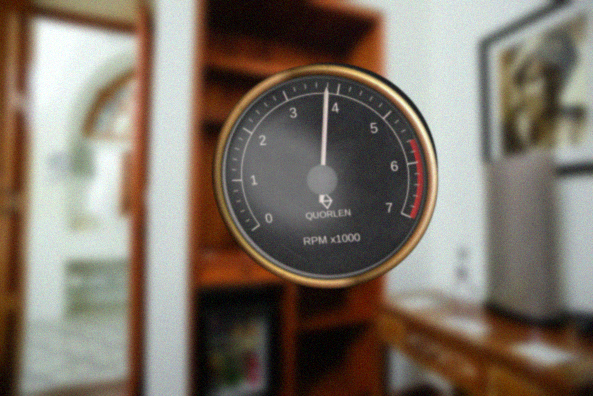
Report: 3800,rpm
